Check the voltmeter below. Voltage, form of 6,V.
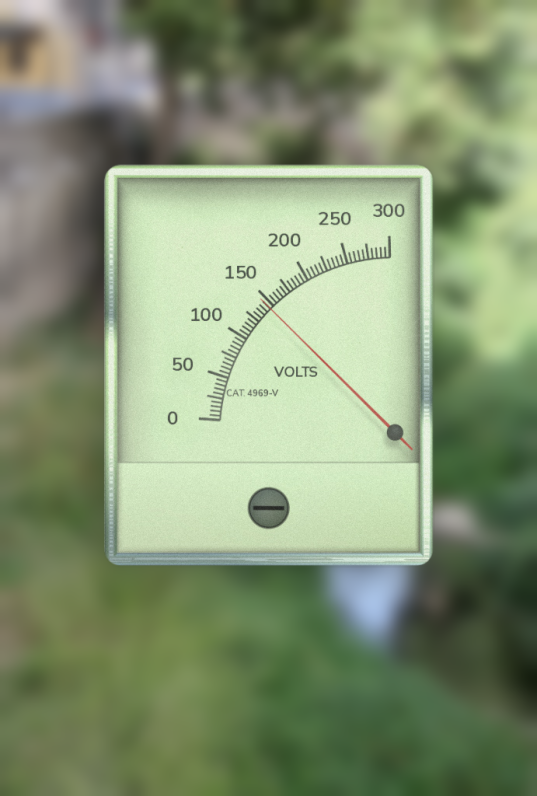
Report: 145,V
